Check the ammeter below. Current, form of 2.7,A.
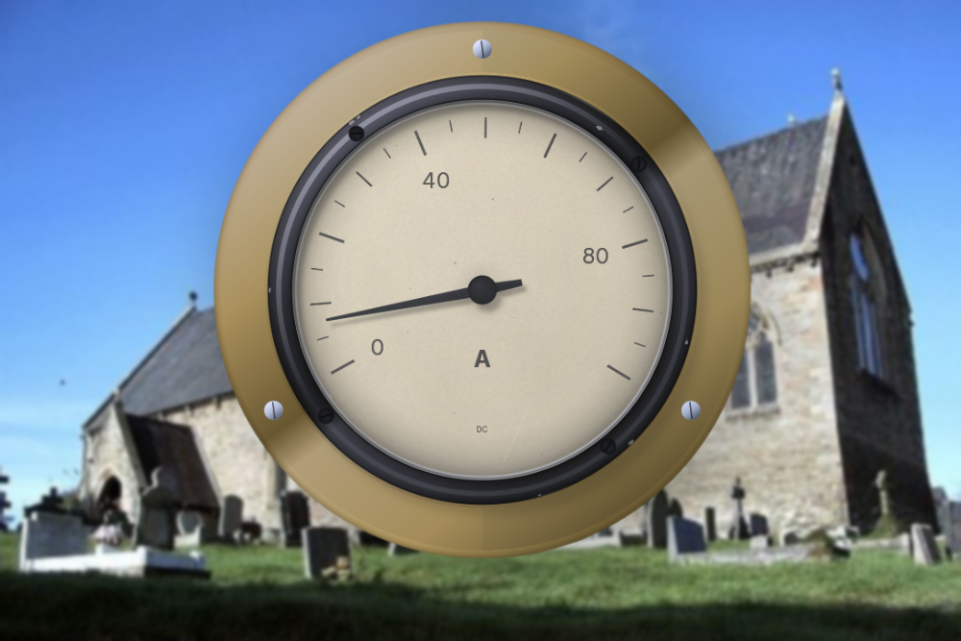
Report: 7.5,A
